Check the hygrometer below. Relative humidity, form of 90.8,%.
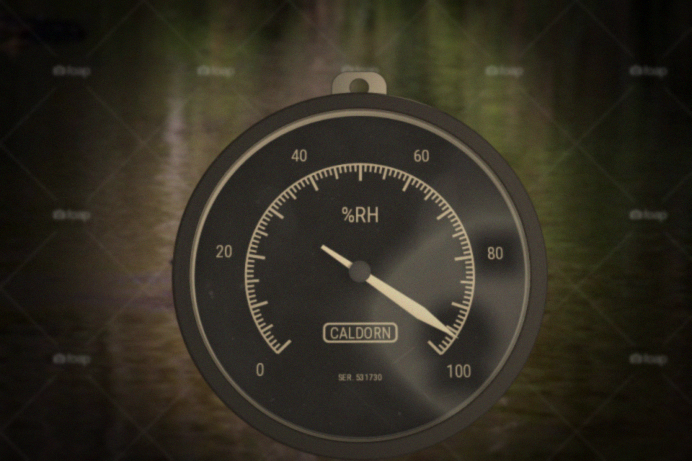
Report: 96,%
